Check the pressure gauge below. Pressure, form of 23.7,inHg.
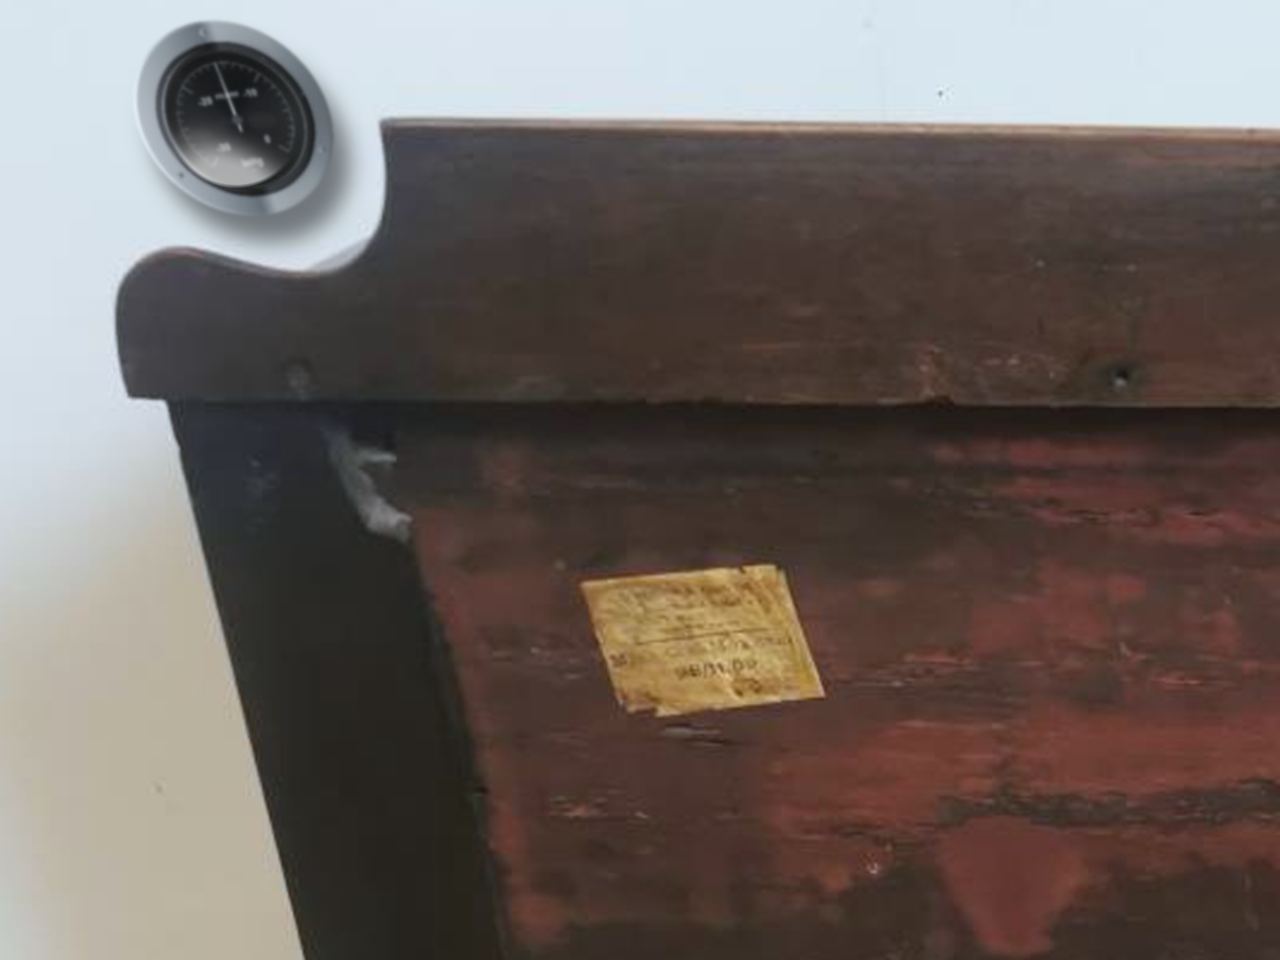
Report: -15,inHg
